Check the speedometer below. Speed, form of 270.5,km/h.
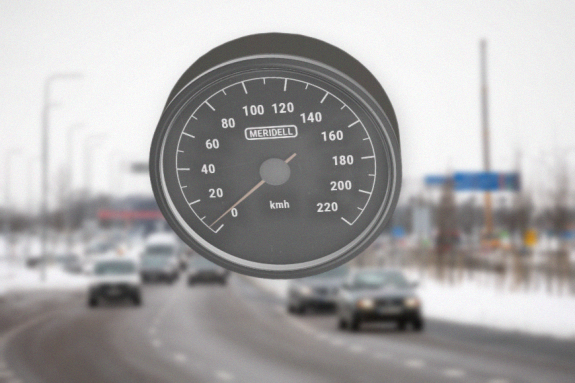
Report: 5,km/h
